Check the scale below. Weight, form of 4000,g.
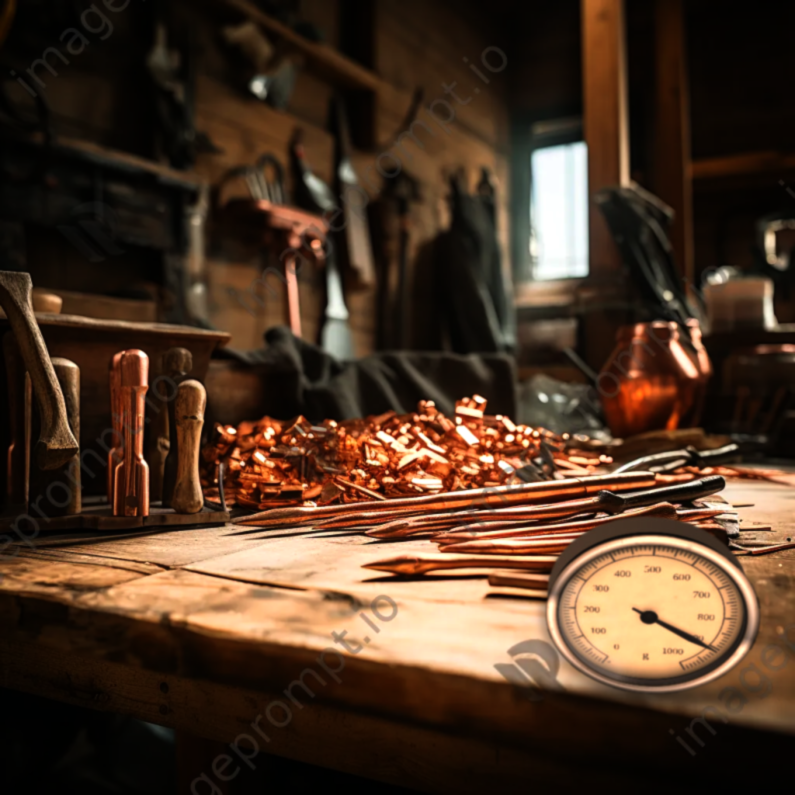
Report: 900,g
